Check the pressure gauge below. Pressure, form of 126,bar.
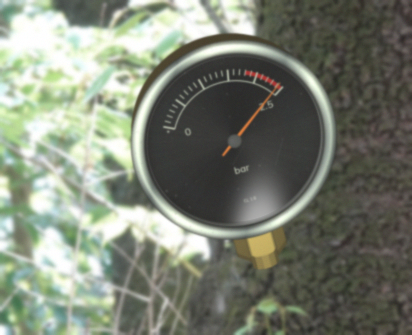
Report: 2.4,bar
